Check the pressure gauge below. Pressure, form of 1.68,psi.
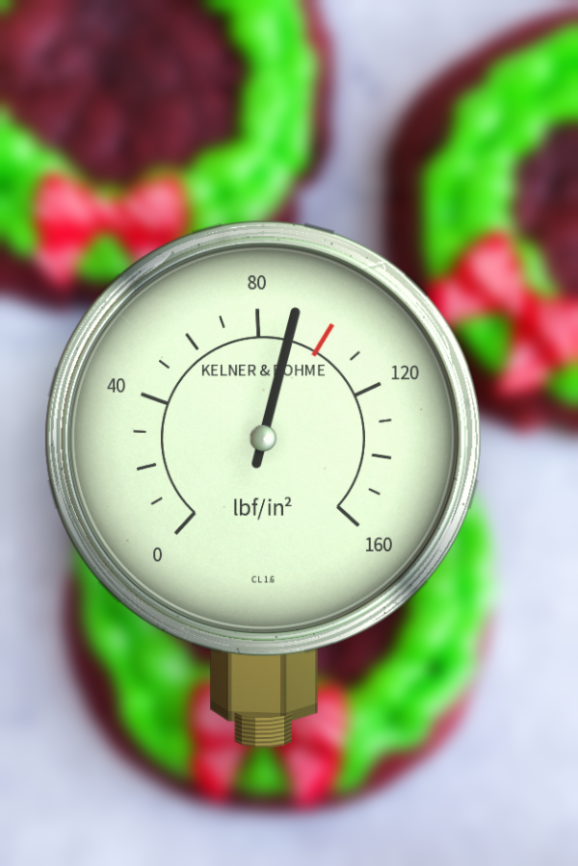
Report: 90,psi
